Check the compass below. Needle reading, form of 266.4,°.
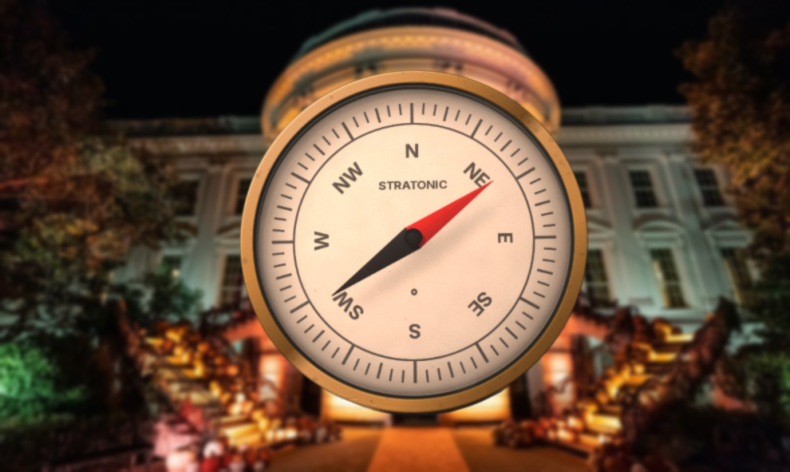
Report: 55,°
